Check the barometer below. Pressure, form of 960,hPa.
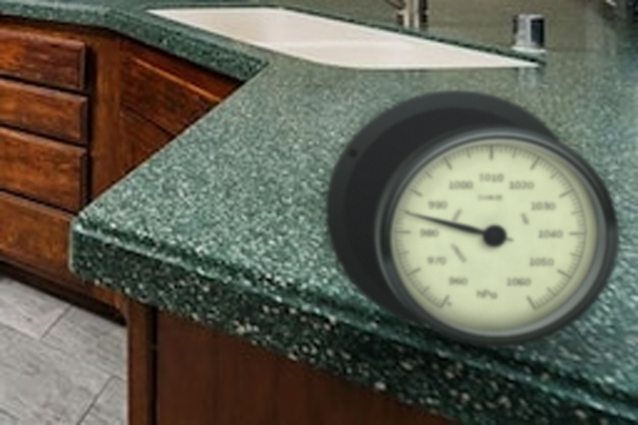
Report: 985,hPa
